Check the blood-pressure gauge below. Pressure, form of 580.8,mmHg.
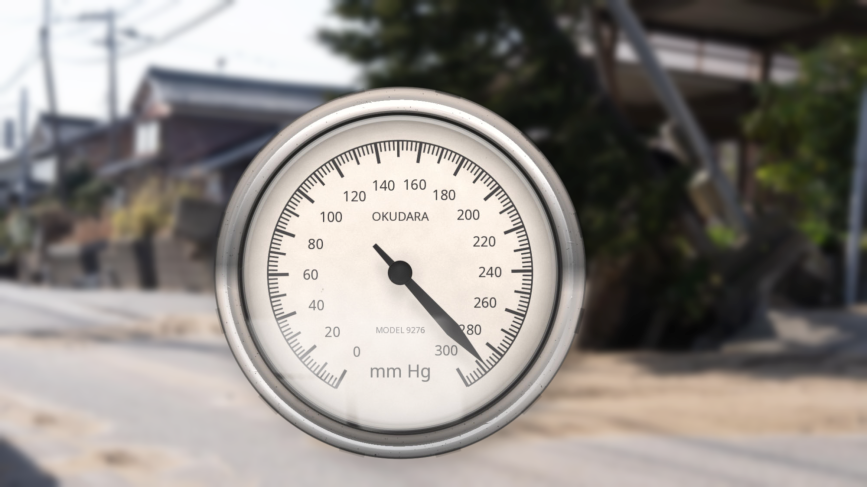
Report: 288,mmHg
